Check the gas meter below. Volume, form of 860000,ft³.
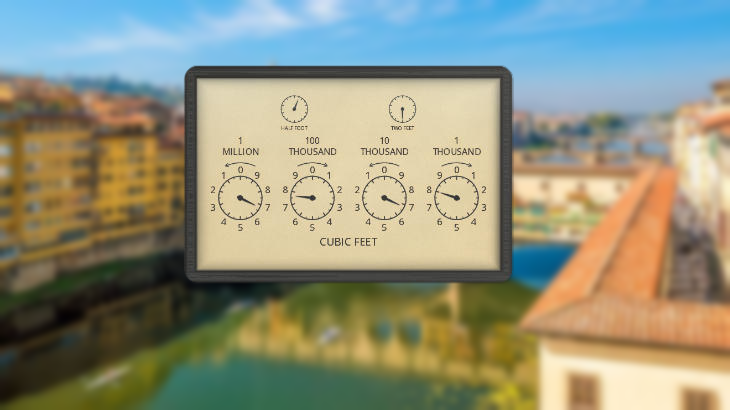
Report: 676800,ft³
